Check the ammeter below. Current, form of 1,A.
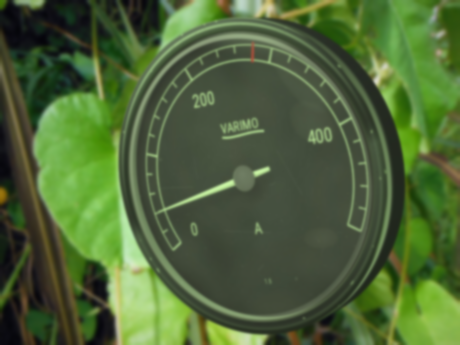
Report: 40,A
